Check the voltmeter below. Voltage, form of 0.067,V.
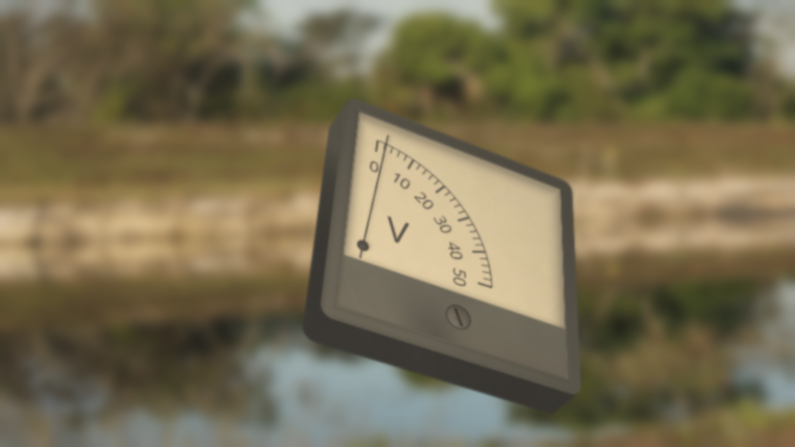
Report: 2,V
